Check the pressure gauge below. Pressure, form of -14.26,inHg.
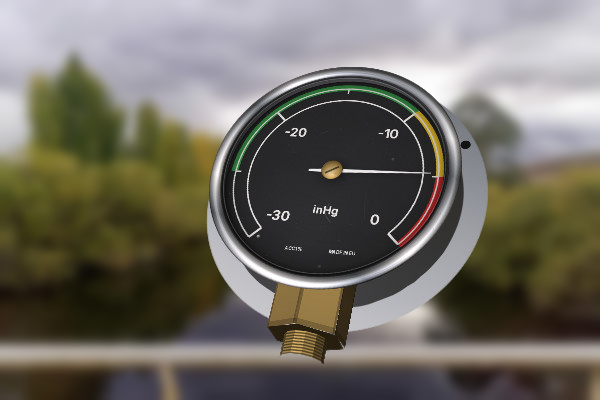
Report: -5,inHg
